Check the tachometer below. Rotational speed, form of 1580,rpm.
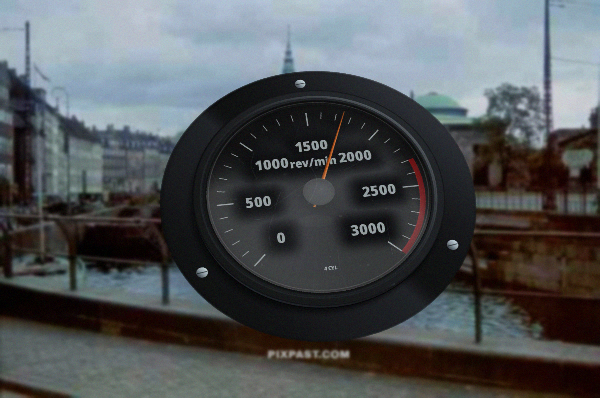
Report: 1750,rpm
